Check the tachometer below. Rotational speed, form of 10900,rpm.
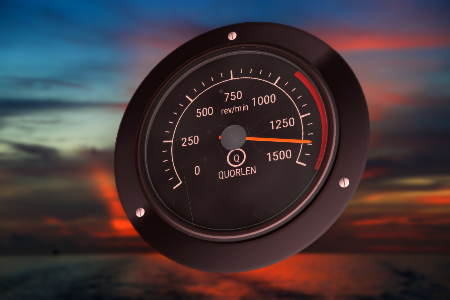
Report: 1400,rpm
